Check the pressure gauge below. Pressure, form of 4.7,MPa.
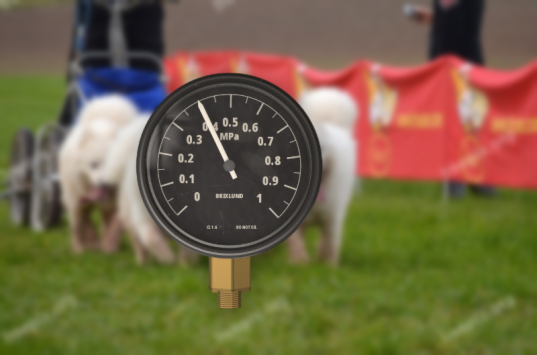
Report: 0.4,MPa
